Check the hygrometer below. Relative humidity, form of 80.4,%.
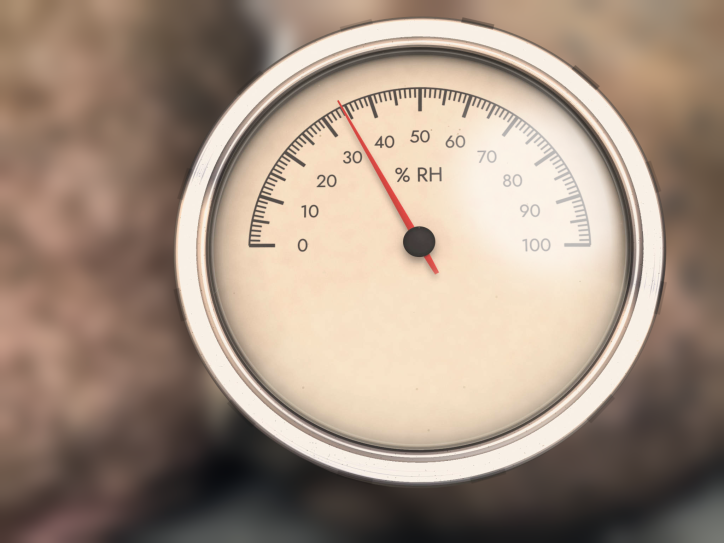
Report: 34,%
